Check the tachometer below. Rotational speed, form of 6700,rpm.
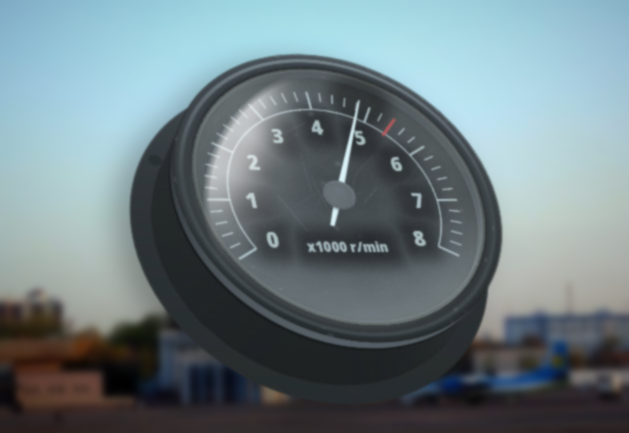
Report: 4800,rpm
